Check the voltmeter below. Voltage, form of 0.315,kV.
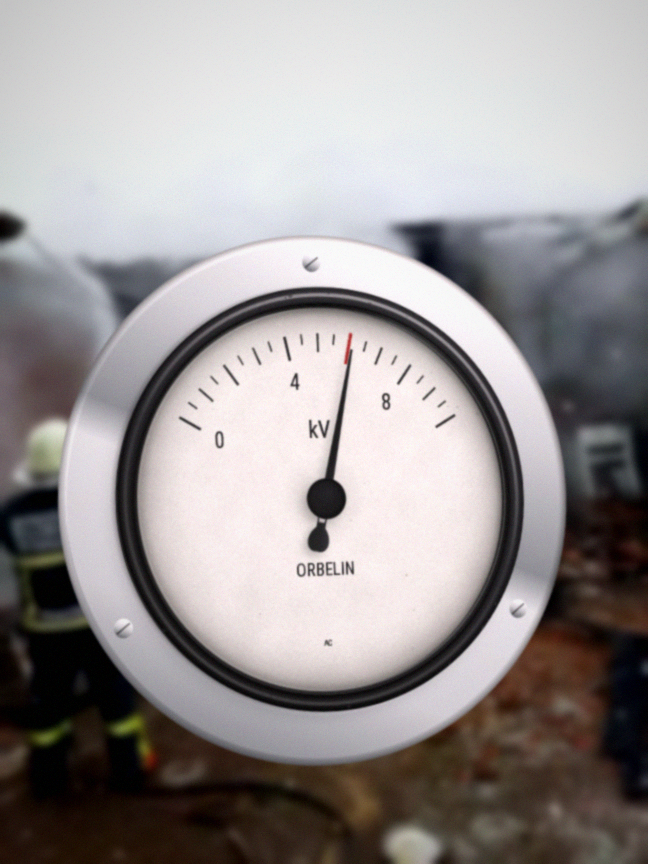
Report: 6,kV
